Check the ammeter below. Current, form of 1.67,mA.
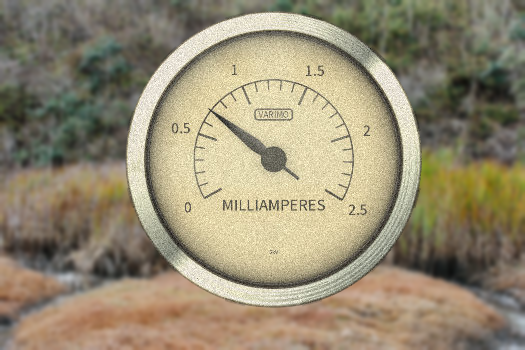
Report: 0.7,mA
